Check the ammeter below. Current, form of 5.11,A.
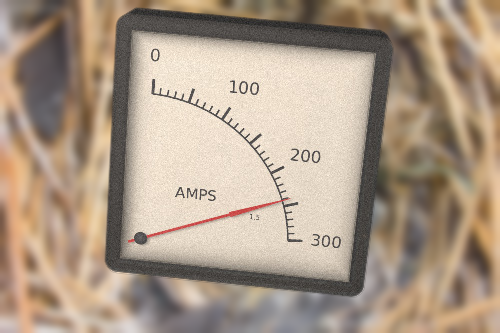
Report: 240,A
